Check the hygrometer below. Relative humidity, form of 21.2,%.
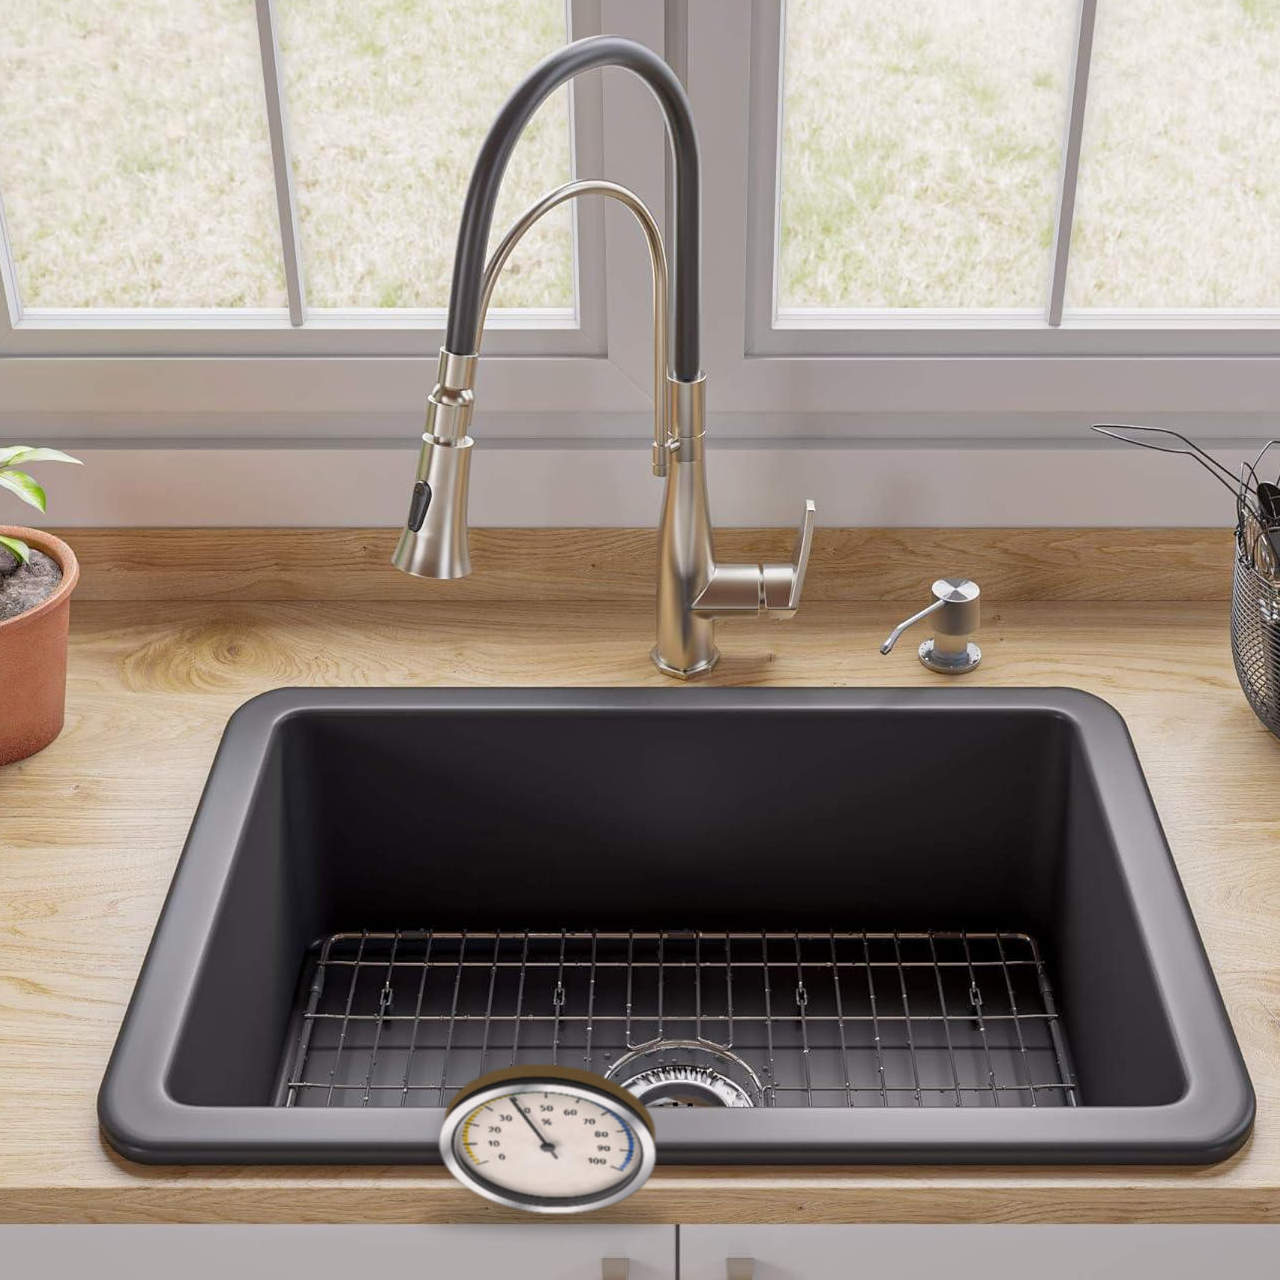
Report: 40,%
